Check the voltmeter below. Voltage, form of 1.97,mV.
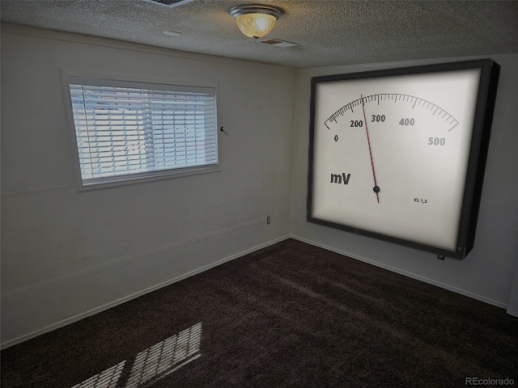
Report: 250,mV
